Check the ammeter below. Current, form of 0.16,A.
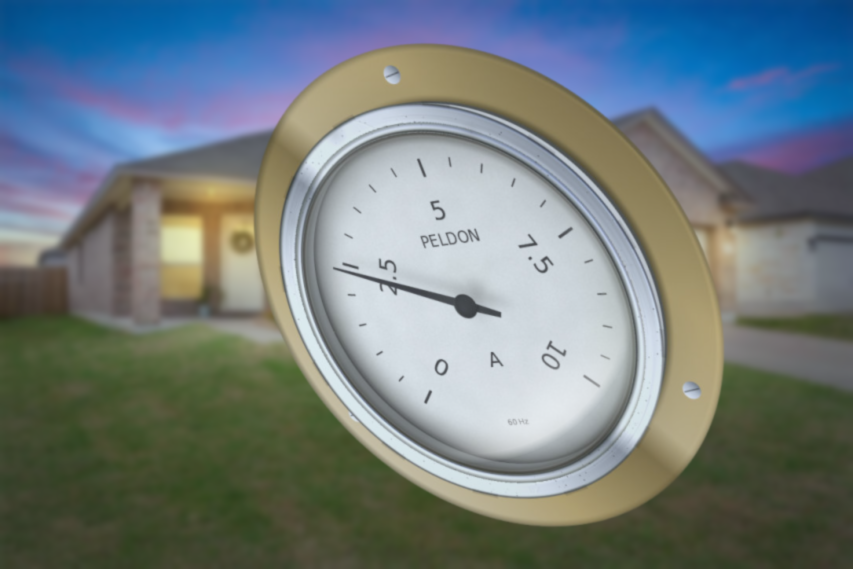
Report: 2.5,A
